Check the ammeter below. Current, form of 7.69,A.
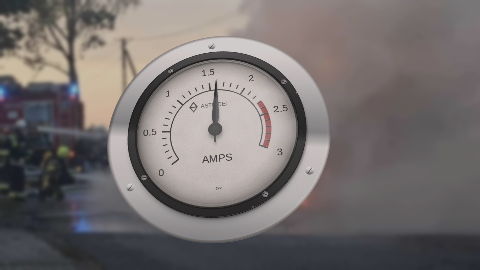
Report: 1.6,A
